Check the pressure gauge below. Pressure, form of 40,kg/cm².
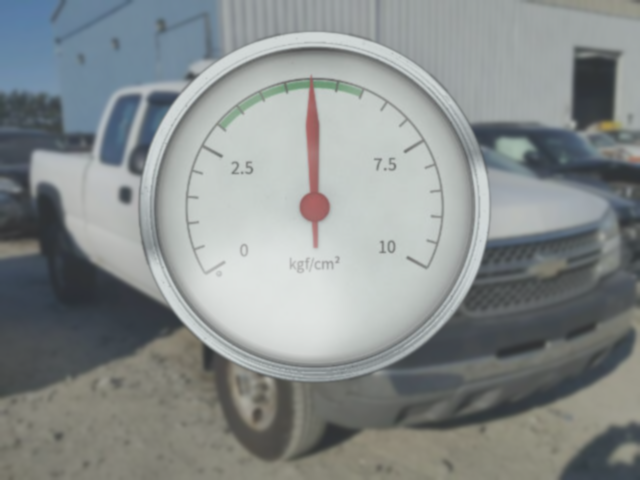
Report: 5,kg/cm²
